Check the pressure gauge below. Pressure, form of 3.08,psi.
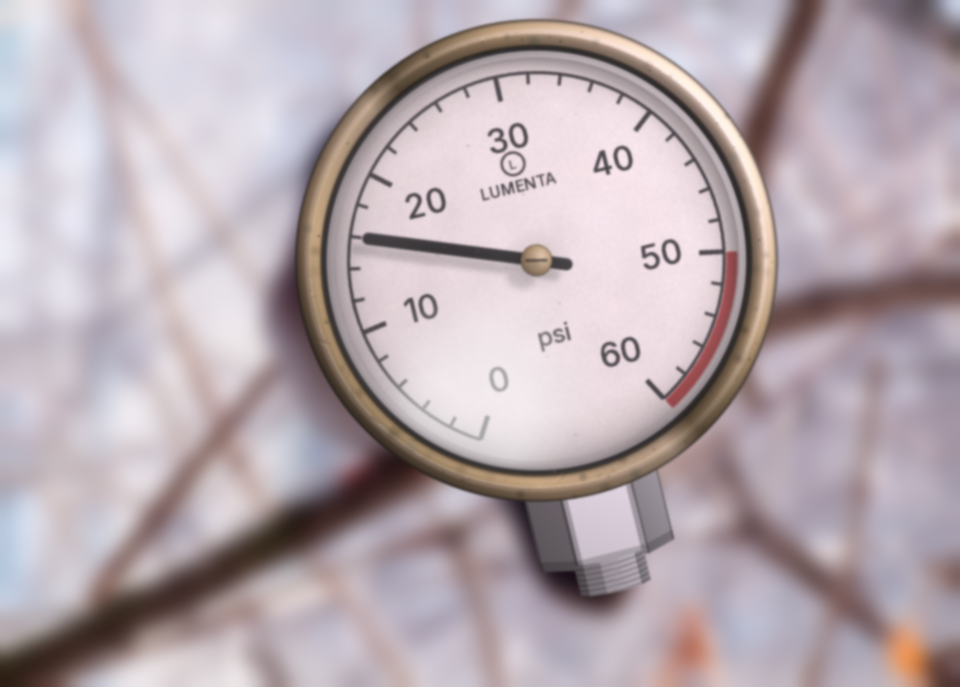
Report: 16,psi
